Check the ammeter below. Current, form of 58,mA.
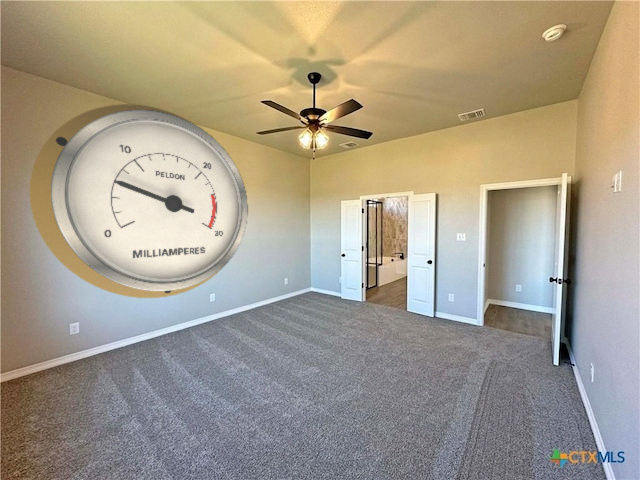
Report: 6,mA
